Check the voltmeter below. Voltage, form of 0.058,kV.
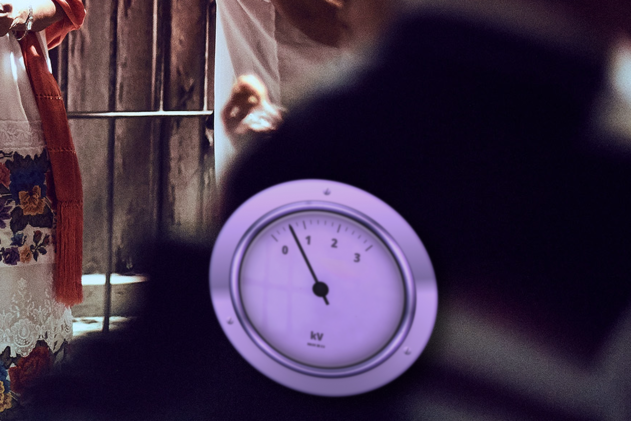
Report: 0.6,kV
